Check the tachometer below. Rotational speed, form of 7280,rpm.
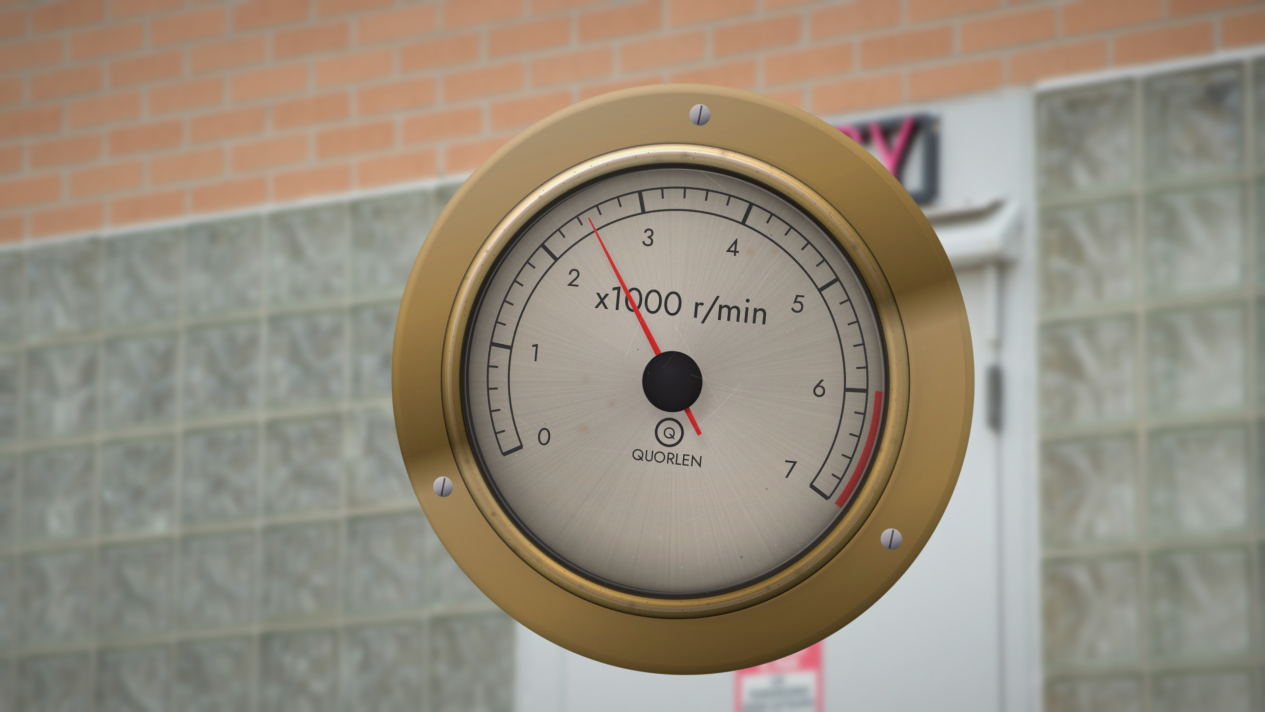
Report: 2500,rpm
